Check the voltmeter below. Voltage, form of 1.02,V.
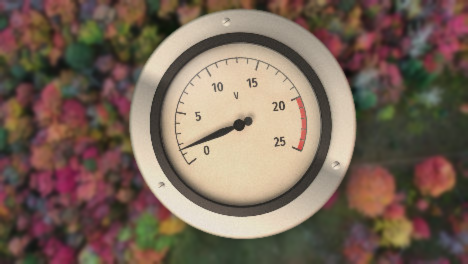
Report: 1.5,V
